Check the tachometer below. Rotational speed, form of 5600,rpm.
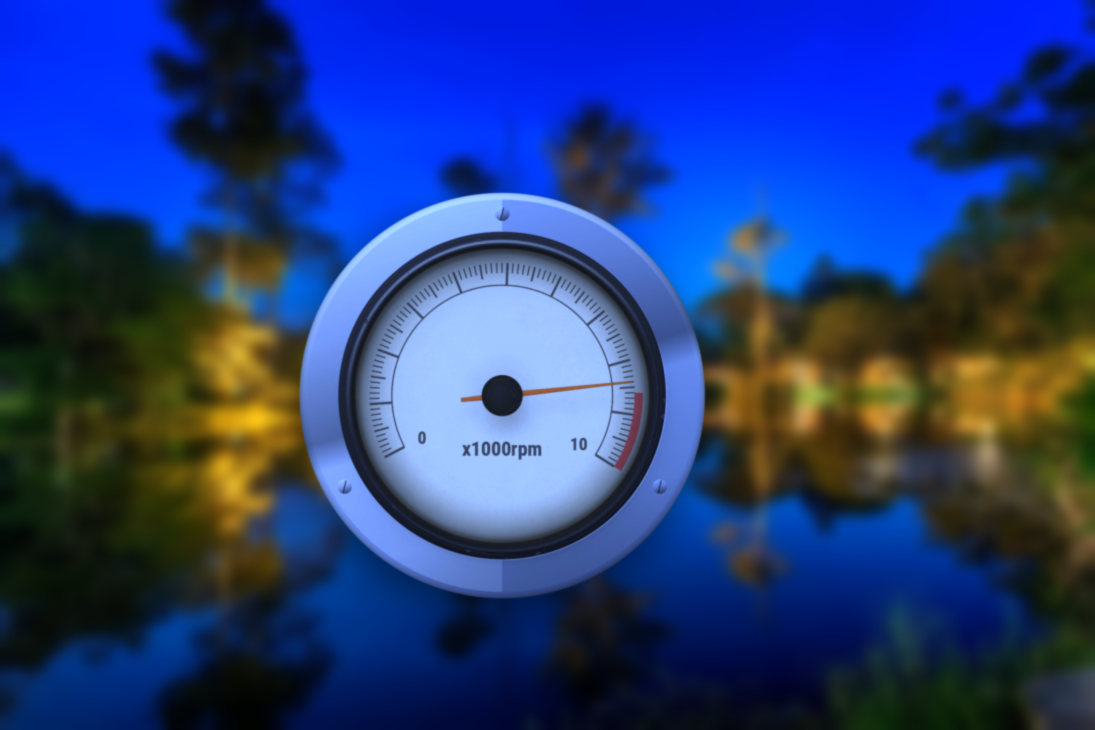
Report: 8400,rpm
